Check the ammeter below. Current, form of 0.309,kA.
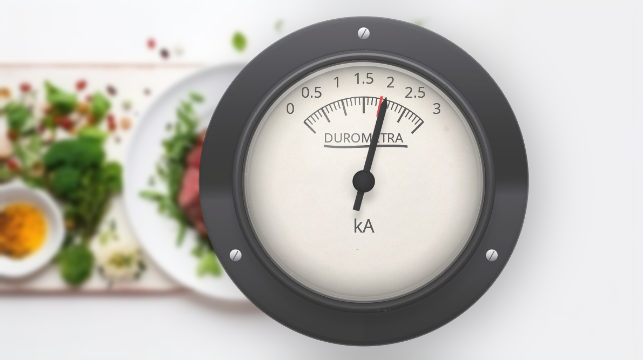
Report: 2,kA
